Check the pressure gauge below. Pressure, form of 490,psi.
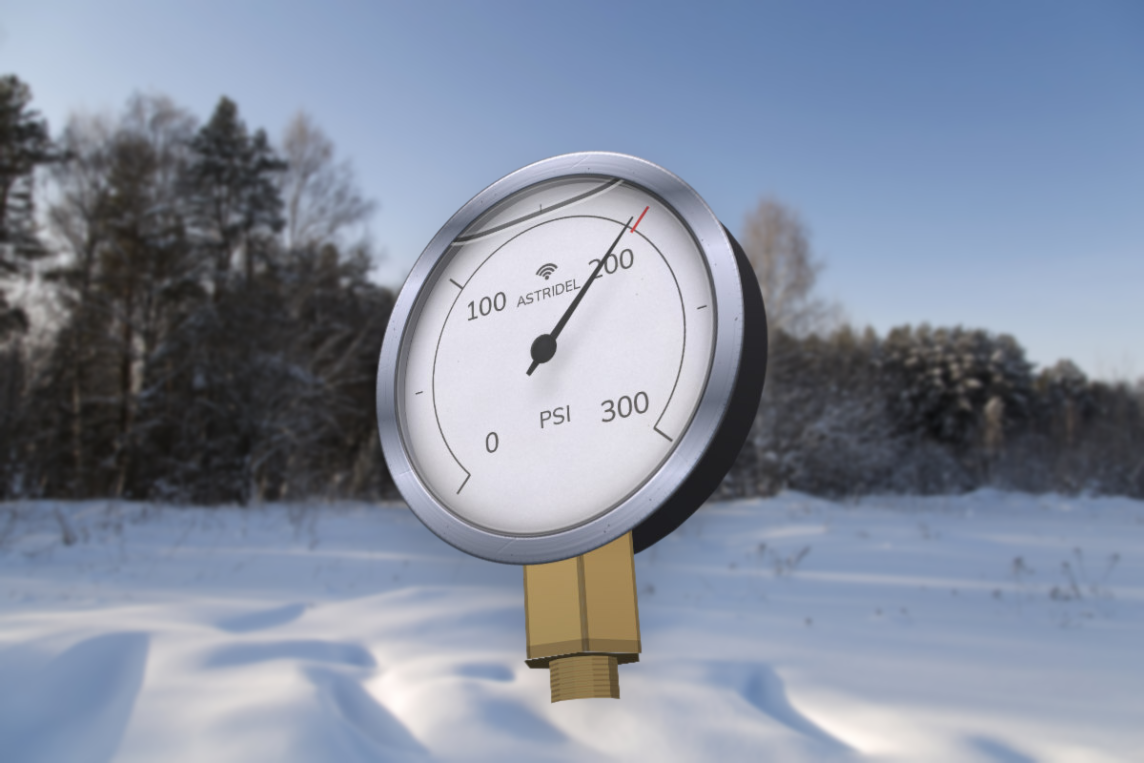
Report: 200,psi
